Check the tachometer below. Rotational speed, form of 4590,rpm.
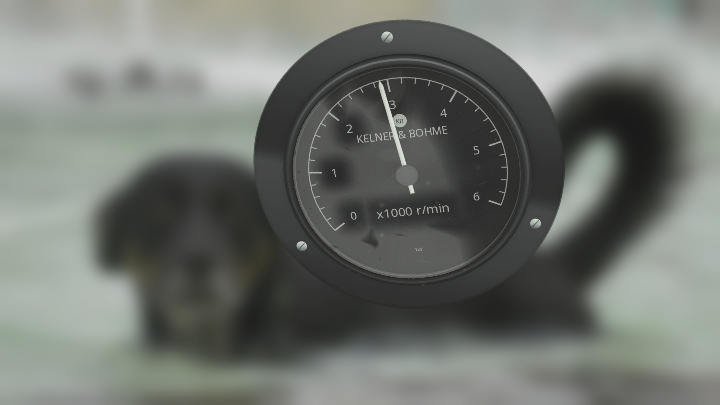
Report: 2900,rpm
